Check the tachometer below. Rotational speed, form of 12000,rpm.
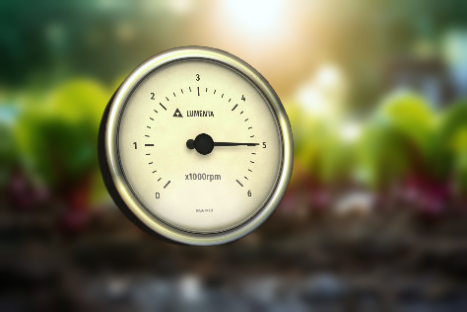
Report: 5000,rpm
